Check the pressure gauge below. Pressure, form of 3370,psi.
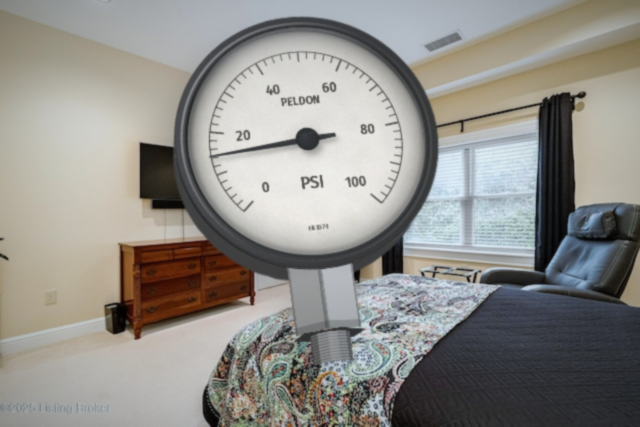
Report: 14,psi
